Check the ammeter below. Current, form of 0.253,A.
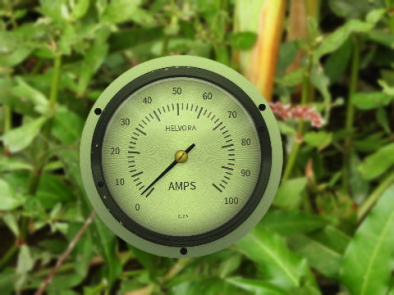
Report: 2,A
